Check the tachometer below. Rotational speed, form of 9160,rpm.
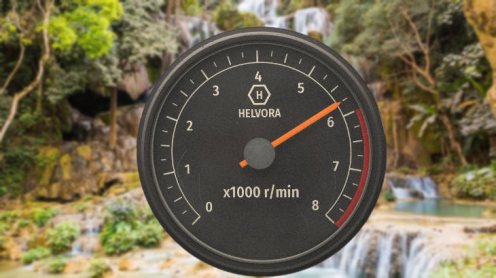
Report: 5750,rpm
